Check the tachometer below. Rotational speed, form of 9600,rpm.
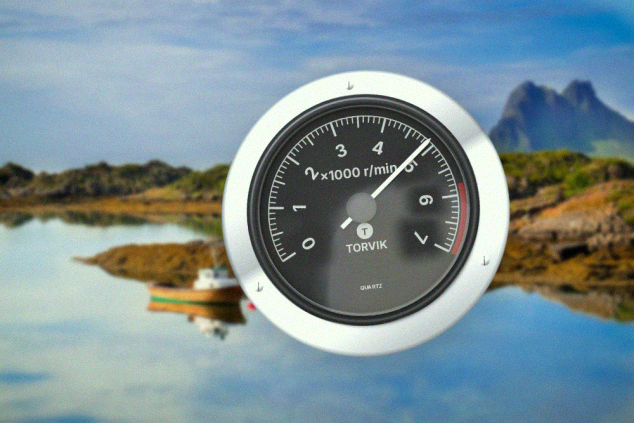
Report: 4900,rpm
